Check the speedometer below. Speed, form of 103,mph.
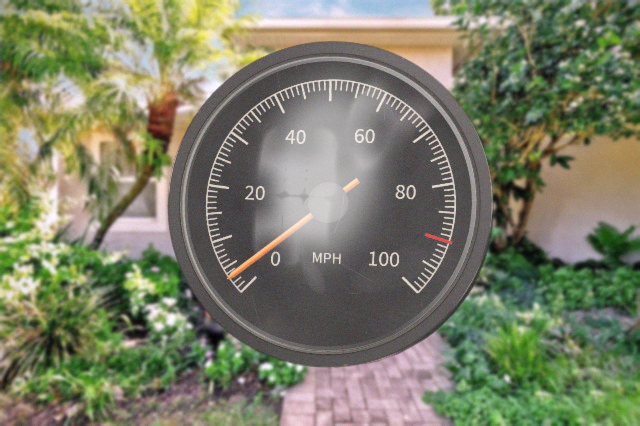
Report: 3,mph
